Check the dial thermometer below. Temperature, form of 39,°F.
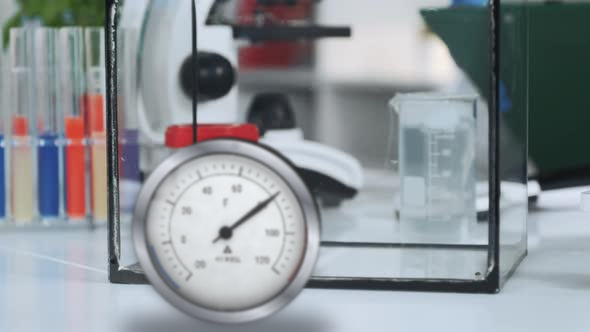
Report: 80,°F
